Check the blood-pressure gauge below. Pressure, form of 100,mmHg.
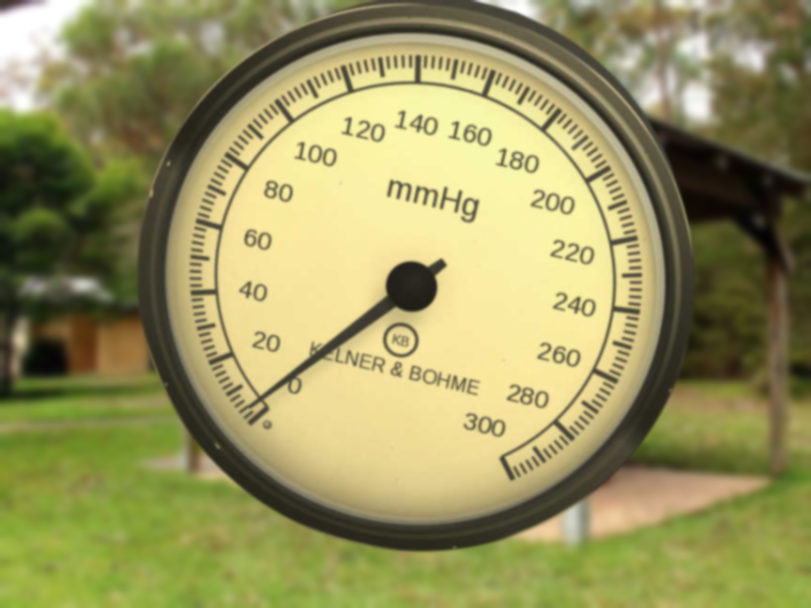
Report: 4,mmHg
